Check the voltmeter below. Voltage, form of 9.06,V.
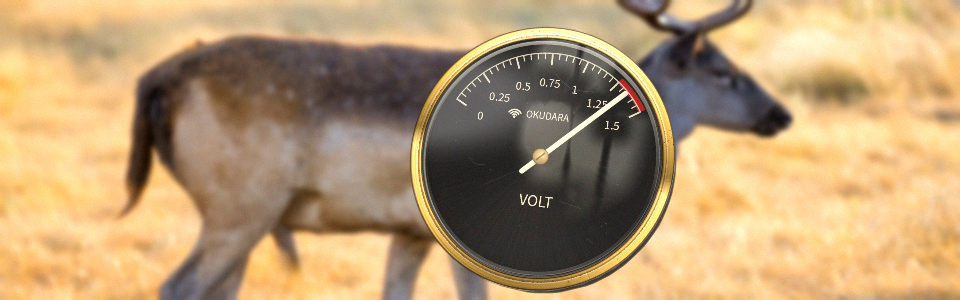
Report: 1.35,V
